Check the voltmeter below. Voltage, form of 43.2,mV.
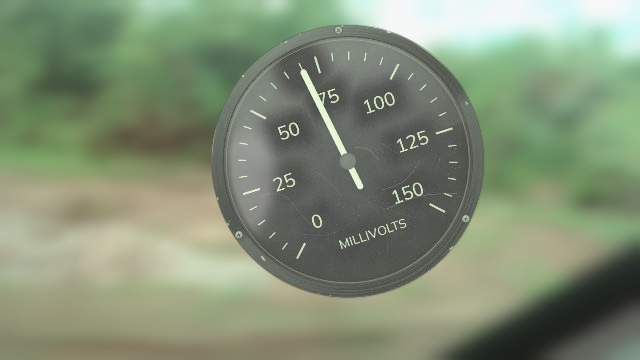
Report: 70,mV
